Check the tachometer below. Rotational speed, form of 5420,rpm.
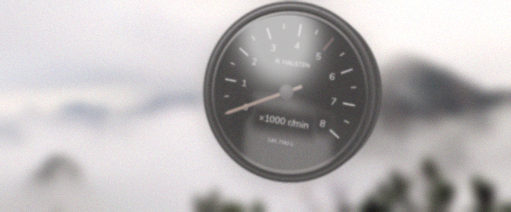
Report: 0,rpm
